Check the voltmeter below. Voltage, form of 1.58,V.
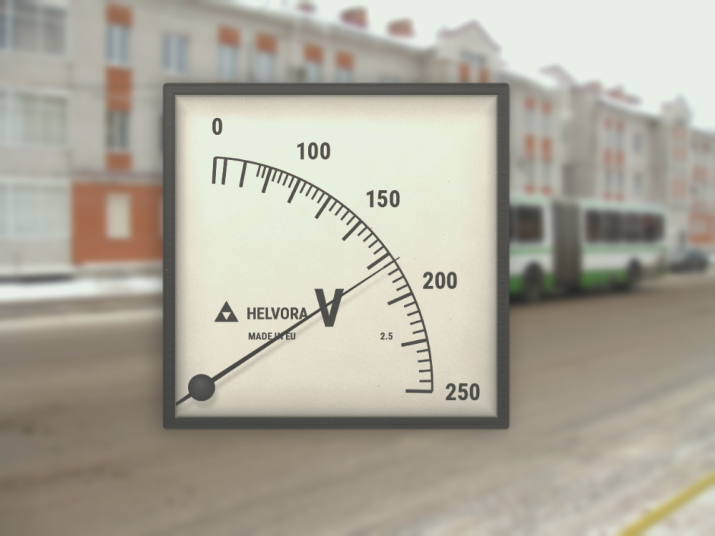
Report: 180,V
